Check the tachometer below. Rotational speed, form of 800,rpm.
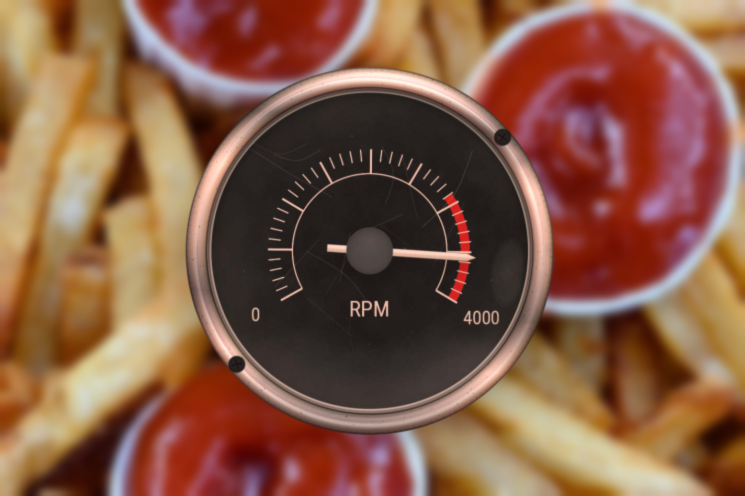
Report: 3550,rpm
